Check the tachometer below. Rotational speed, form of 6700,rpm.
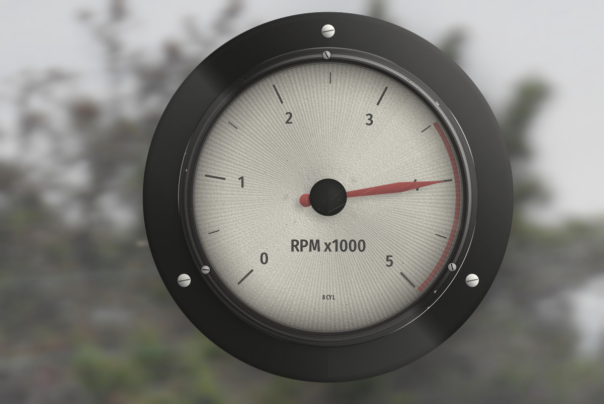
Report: 4000,rpm
